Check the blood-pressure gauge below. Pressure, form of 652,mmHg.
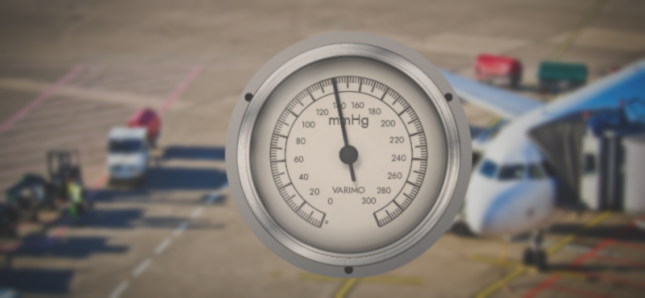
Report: 140,mmHg
